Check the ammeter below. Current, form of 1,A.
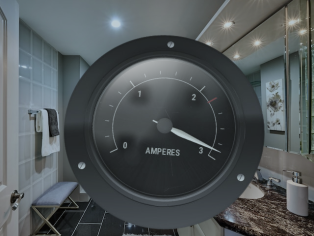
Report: 2.9,A
